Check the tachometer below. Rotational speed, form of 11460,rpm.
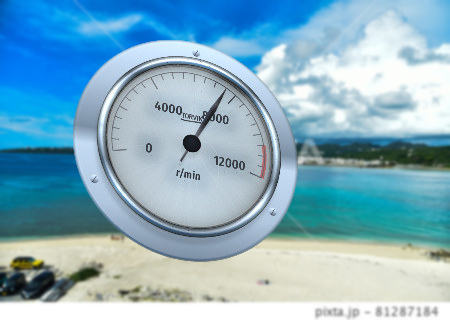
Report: 7500,rpm
